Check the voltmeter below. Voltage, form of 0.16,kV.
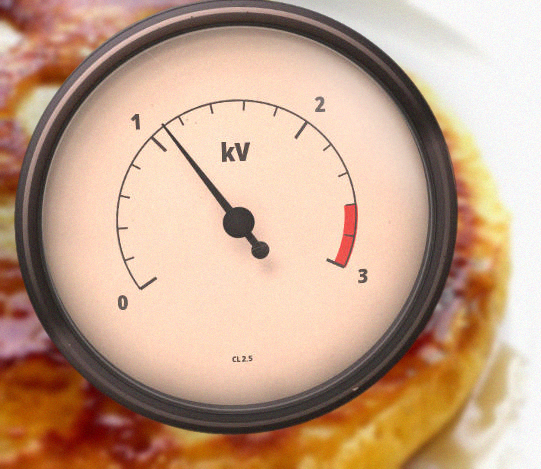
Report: 1.1,kV
